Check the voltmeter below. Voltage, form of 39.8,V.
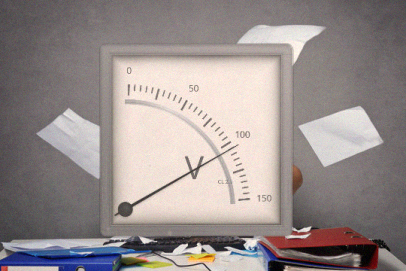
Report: 105,V
